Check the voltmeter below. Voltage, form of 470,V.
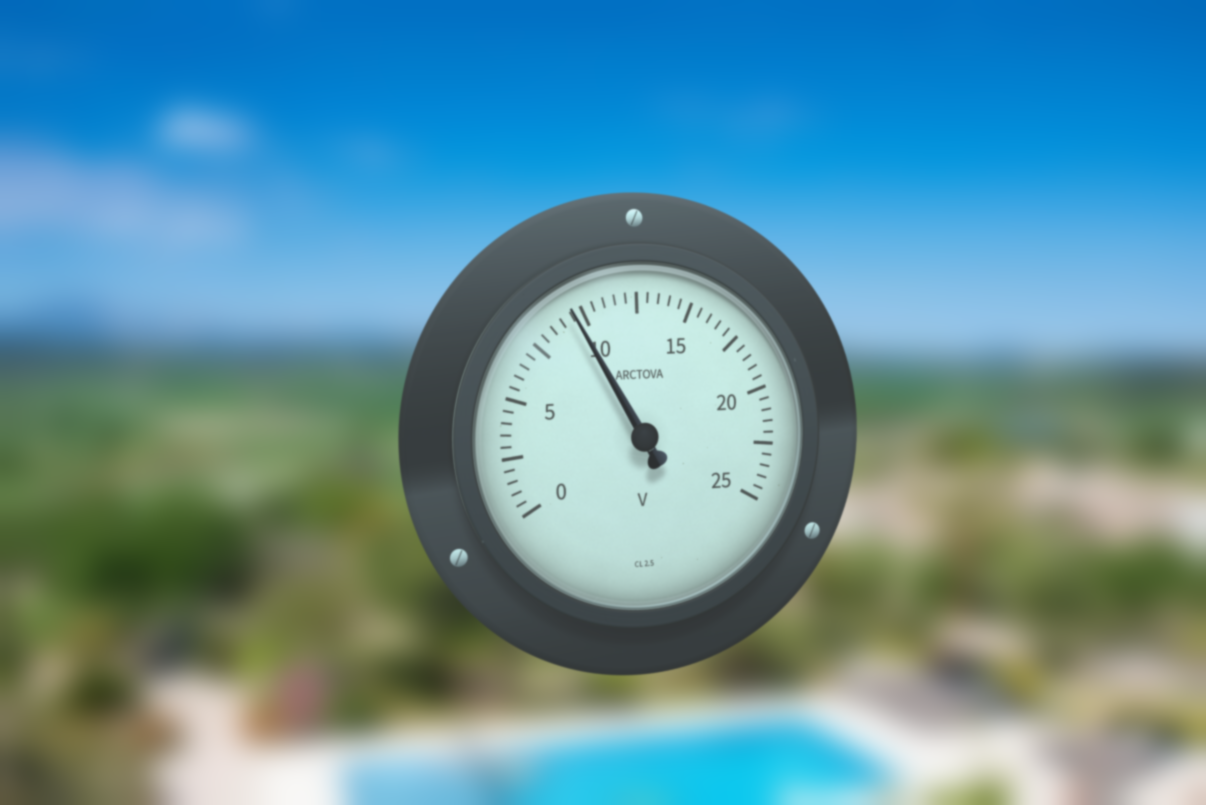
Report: 9.5,V
